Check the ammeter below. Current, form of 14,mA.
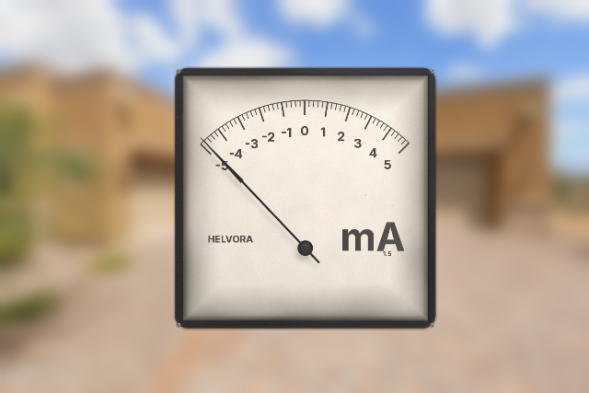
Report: -4.8,mA
